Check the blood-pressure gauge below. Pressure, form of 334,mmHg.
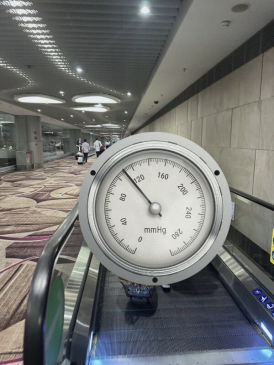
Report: 110,mmHg
